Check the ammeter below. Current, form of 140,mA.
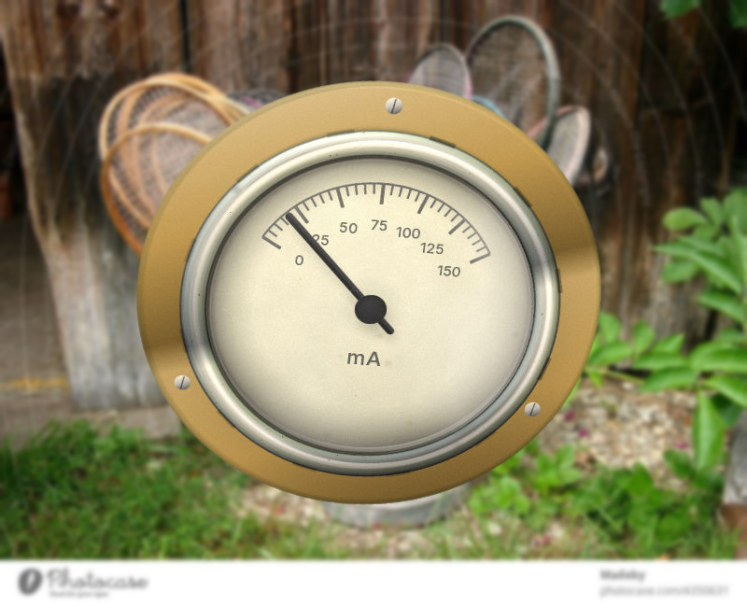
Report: 20,mA
